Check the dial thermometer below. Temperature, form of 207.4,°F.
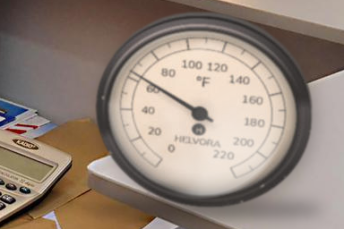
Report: 65,°F
